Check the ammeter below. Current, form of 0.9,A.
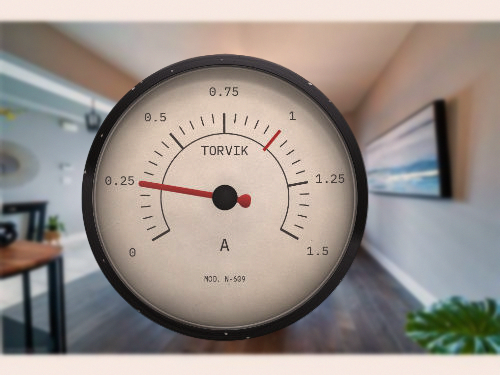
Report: 0.25,A
